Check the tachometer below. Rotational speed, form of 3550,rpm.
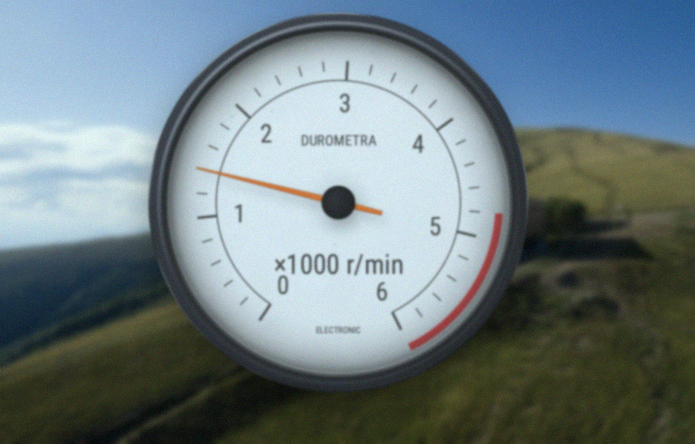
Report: 1400,rpm
